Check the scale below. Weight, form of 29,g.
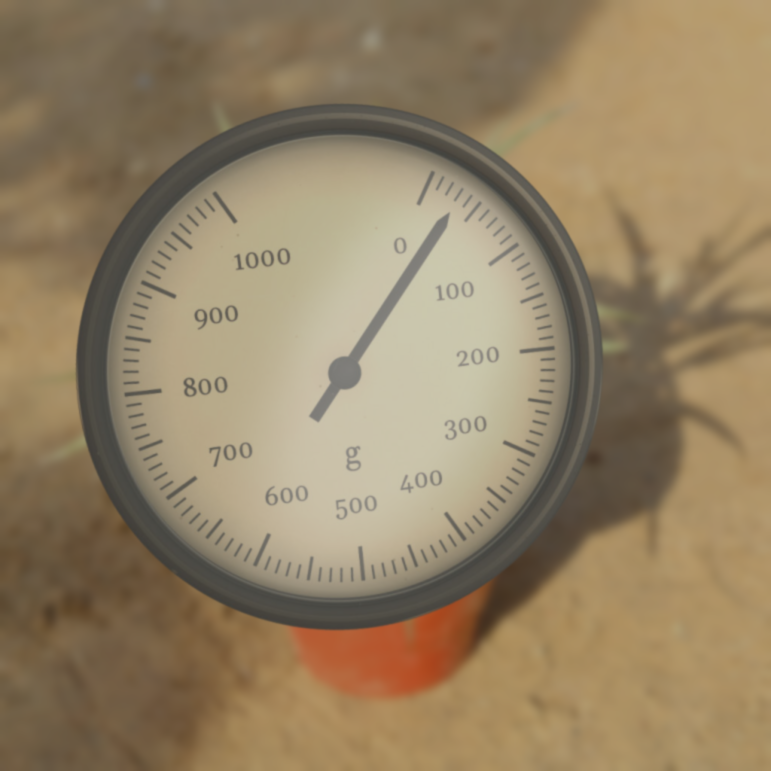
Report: 30,g
